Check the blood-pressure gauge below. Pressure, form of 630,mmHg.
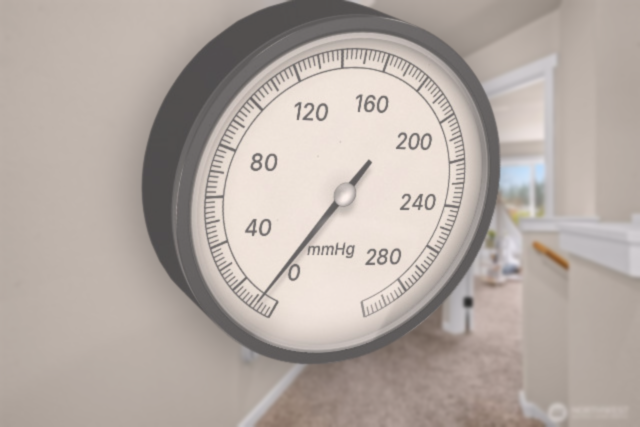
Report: 10,mmHg
